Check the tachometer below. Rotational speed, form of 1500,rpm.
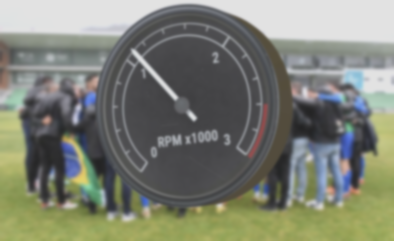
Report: 1100,rpm
